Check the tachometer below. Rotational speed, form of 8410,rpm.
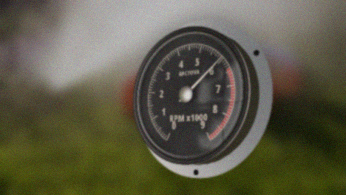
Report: 6000,rpm
